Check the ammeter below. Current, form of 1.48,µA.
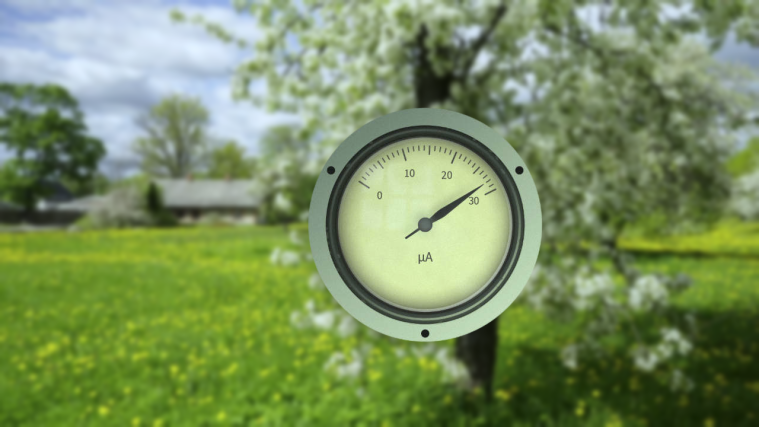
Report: 28,µA
